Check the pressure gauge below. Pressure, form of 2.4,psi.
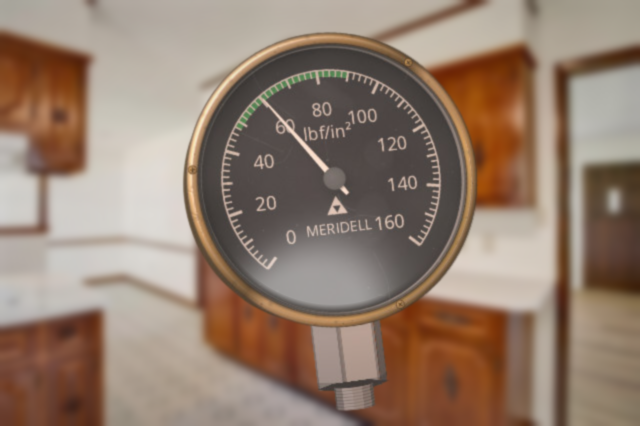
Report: 60,psi
